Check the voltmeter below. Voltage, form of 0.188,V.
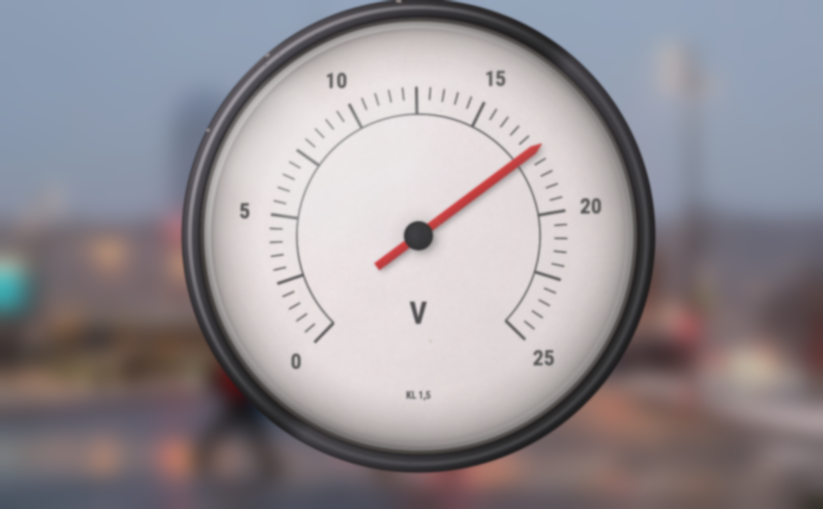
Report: 17.5,V
